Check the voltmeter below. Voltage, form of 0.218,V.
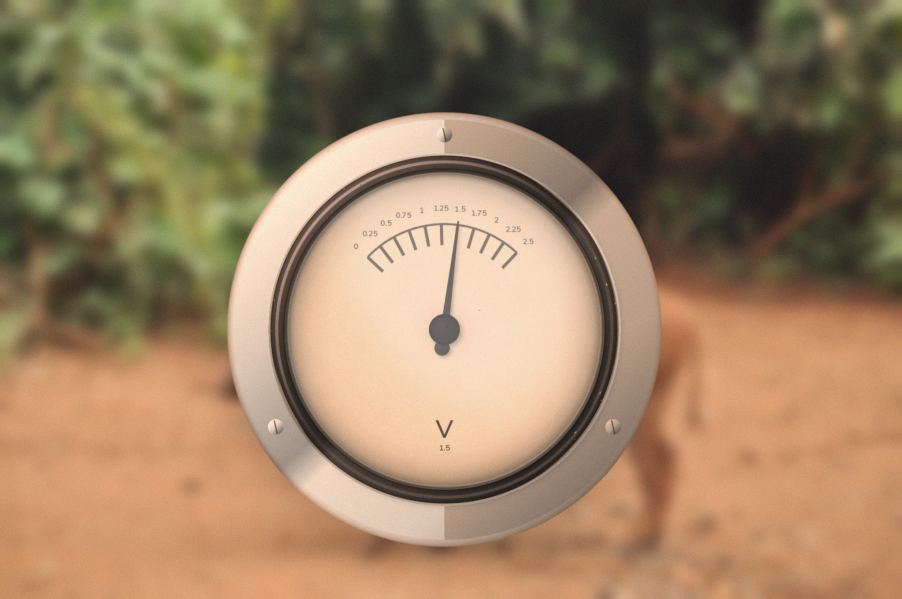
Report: 1.5,V
